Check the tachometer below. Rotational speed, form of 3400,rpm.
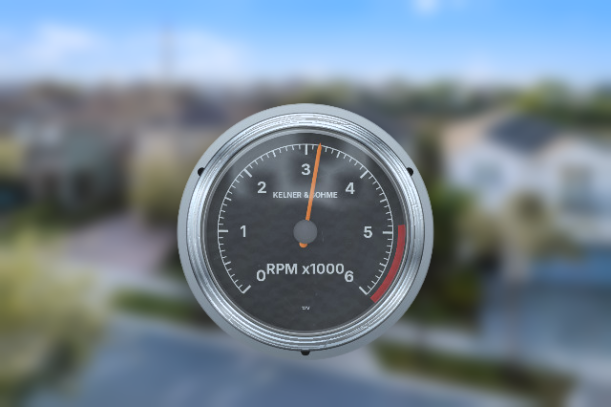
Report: 3200,rpm
